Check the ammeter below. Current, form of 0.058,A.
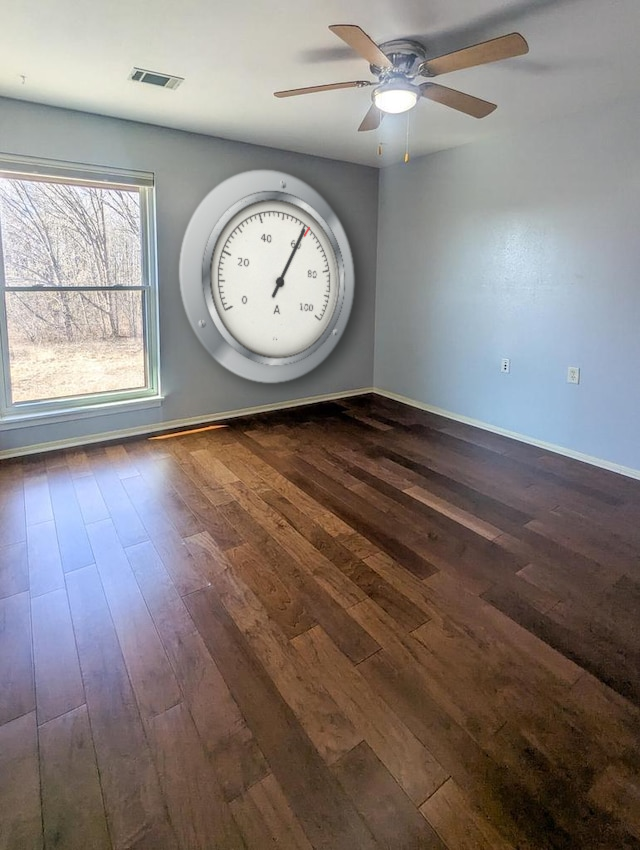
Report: 60,A
